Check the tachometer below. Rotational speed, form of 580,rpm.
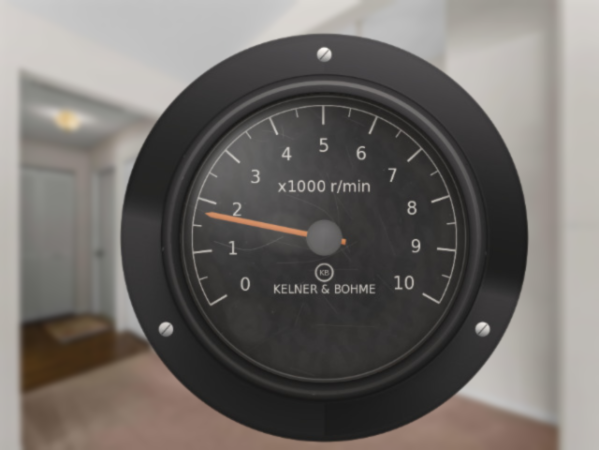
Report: 1750,rpm
